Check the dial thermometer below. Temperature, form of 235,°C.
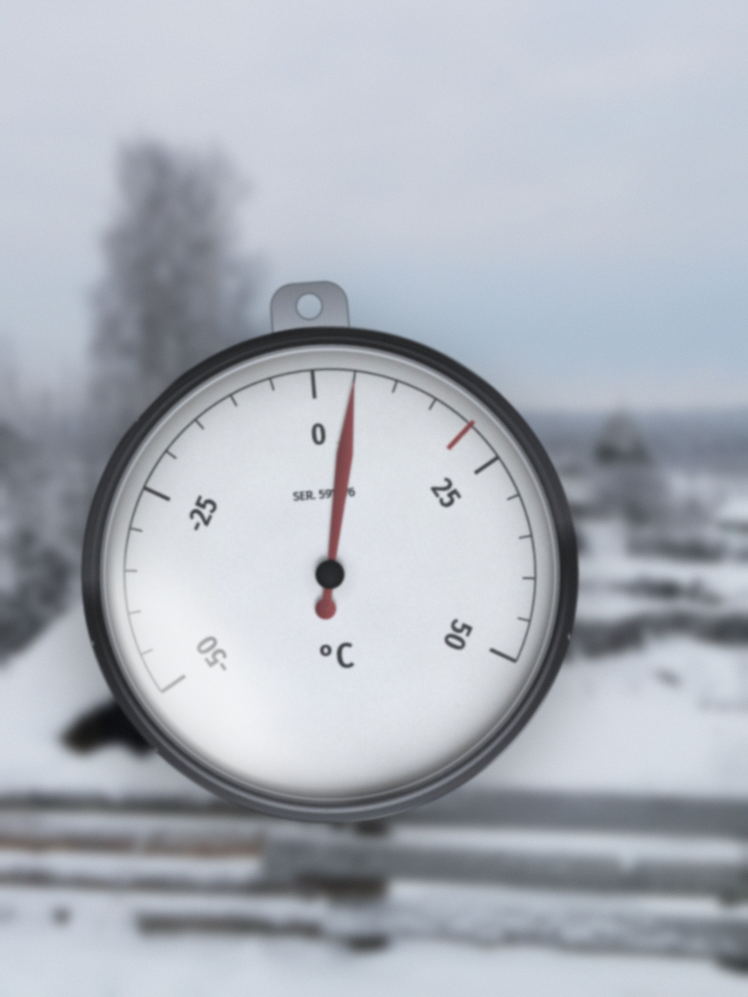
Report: 5,°C
